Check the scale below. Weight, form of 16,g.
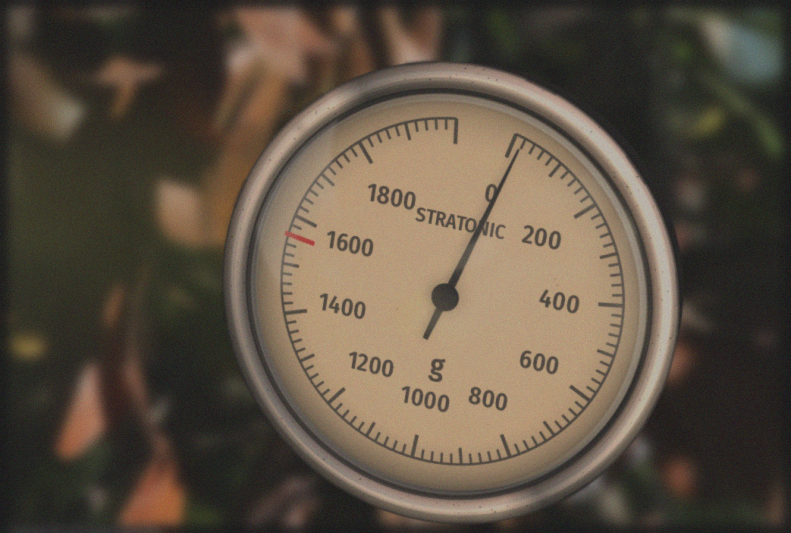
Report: 20,g
